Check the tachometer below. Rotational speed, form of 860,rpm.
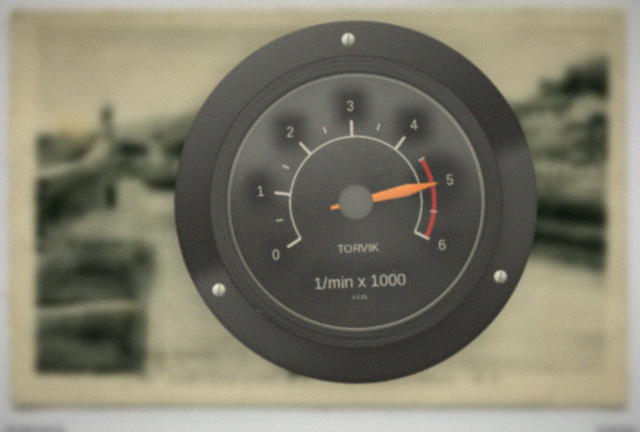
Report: 5000,rpm
